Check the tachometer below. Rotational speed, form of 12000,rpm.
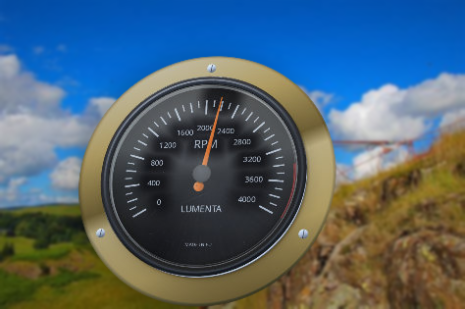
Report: 2200,rpm
